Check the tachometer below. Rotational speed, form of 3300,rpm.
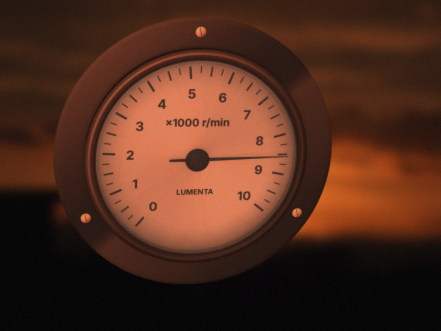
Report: 8500,rpm
